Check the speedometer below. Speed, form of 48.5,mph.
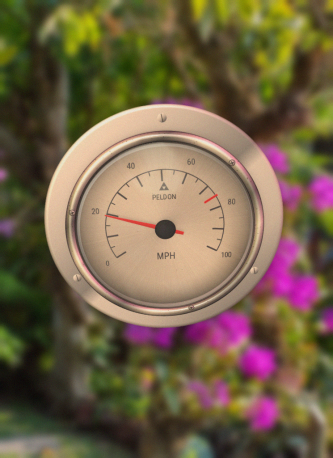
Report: 20,mph
